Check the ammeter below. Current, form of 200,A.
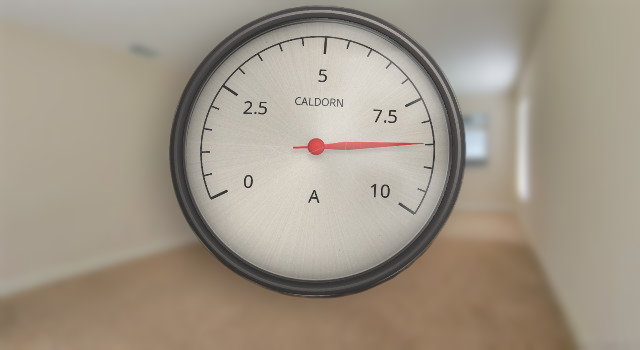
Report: 8.5,A
